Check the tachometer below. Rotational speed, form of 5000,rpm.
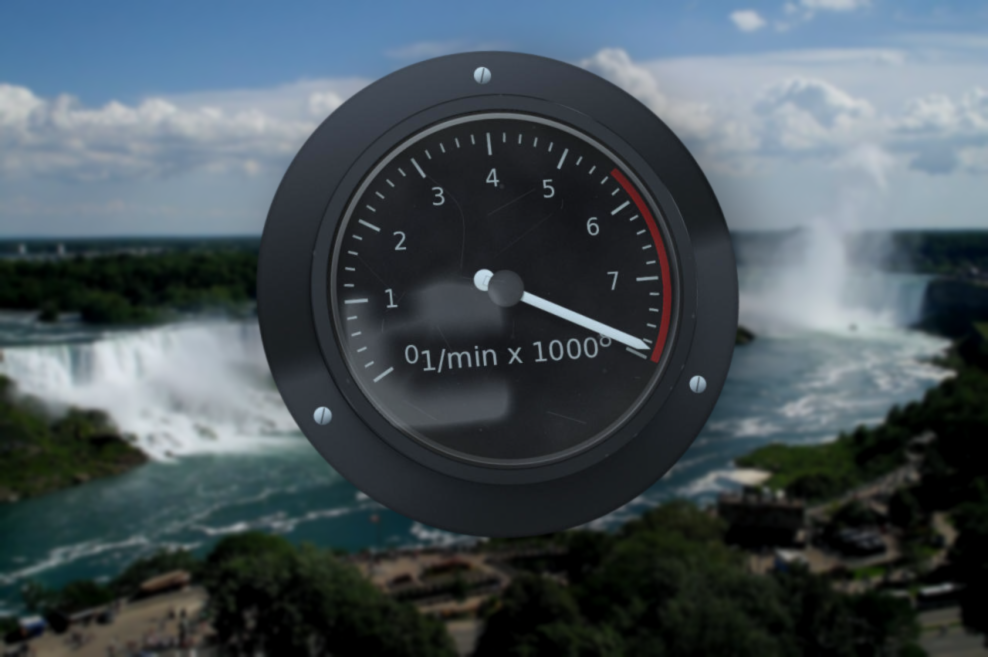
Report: 7900,rpm
